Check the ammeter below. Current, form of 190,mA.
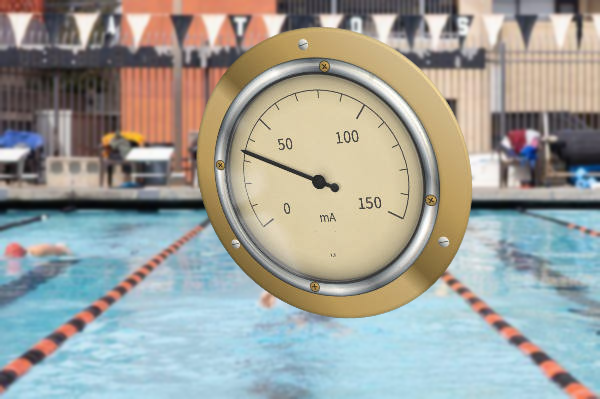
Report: 35,mA
